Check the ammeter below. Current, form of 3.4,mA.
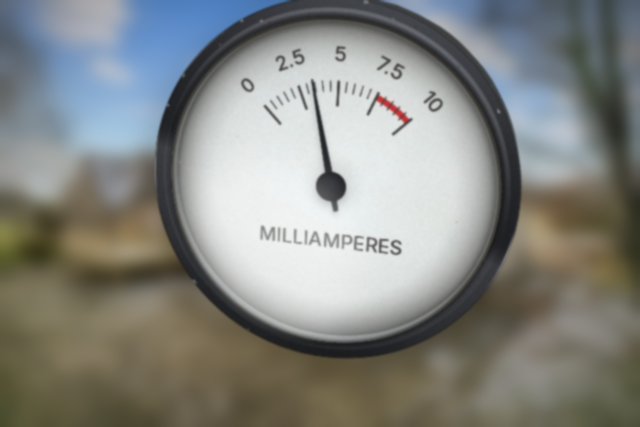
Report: 3.5,mA
